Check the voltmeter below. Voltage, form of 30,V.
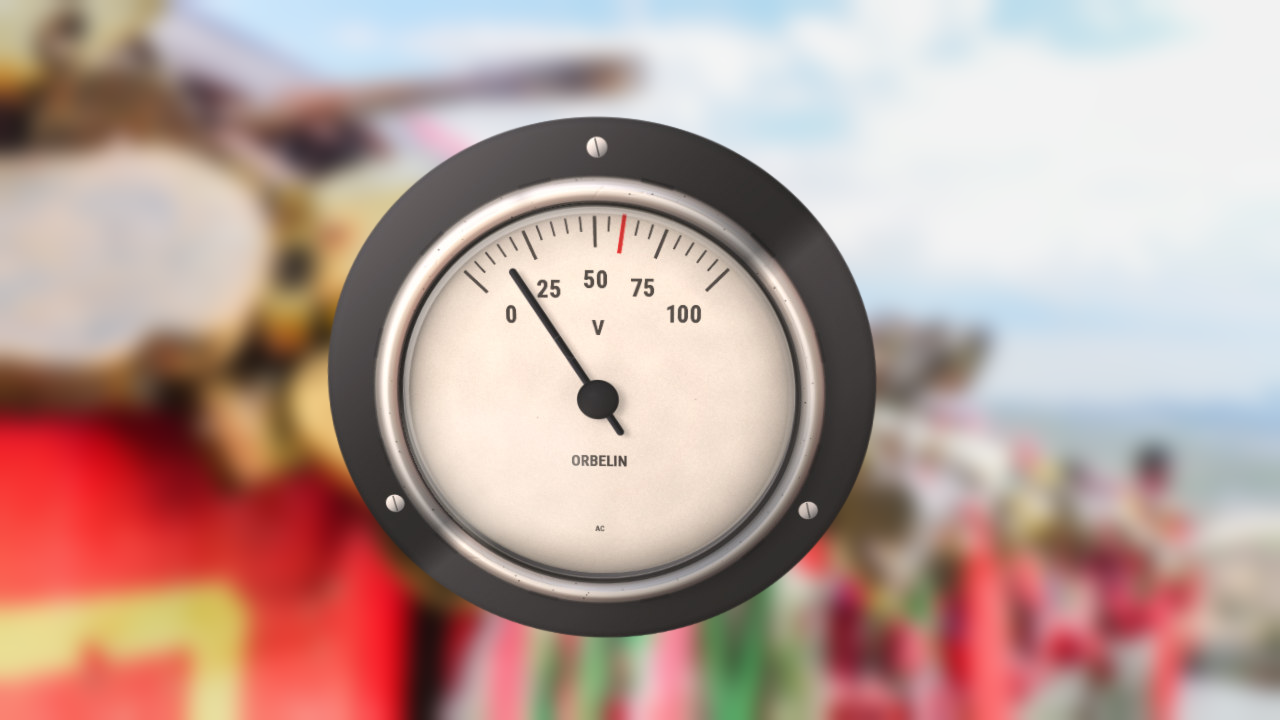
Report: 15,V
